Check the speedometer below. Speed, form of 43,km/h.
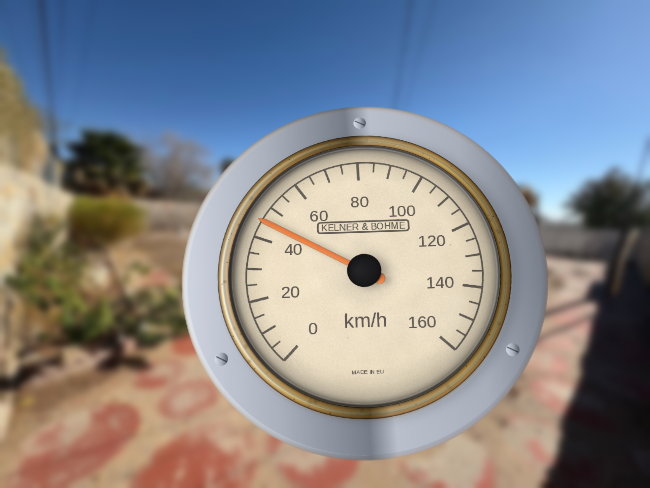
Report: 45,km/h
